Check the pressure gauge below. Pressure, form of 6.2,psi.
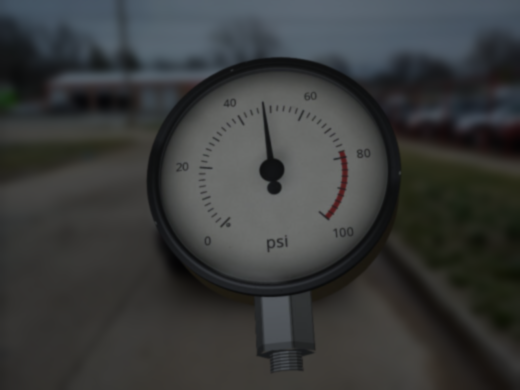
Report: 48,psi
